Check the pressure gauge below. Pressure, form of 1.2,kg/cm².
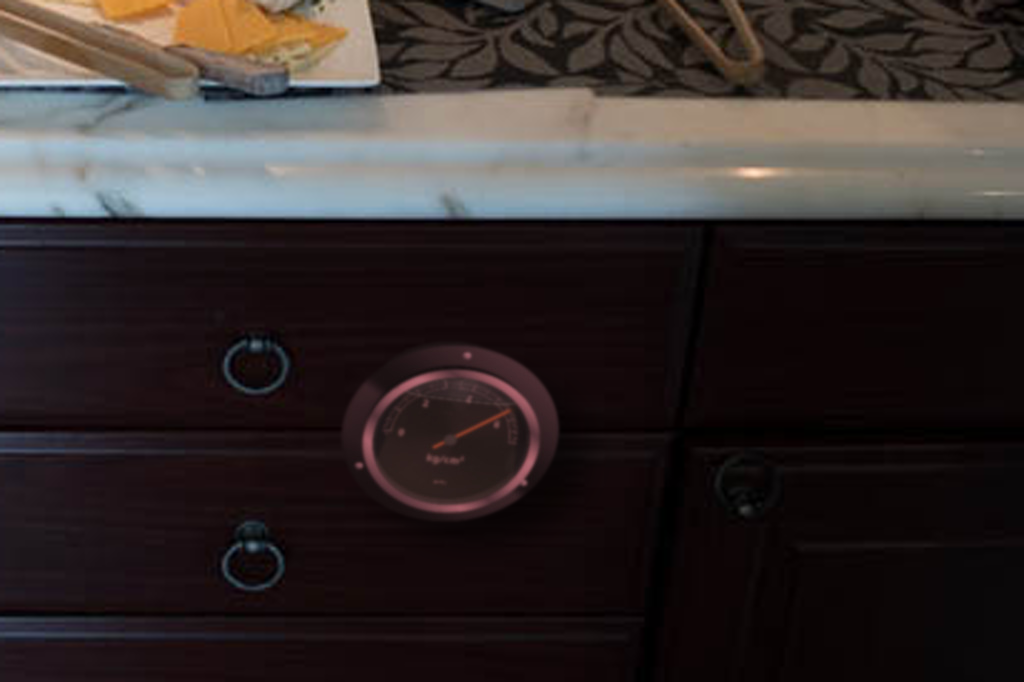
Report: 5.5,kg/cm²
